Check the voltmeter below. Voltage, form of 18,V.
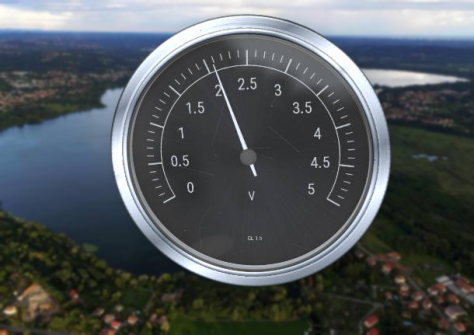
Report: 2.1,V
